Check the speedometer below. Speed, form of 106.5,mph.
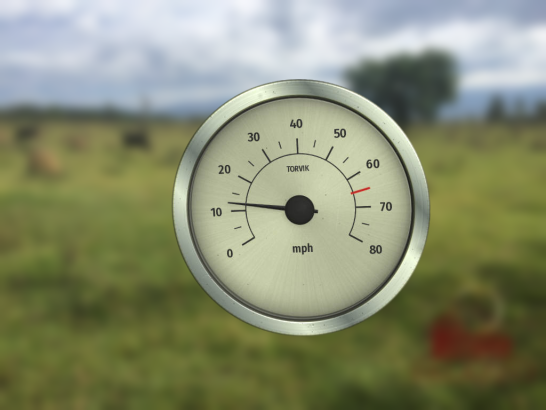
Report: 12.5,mph
